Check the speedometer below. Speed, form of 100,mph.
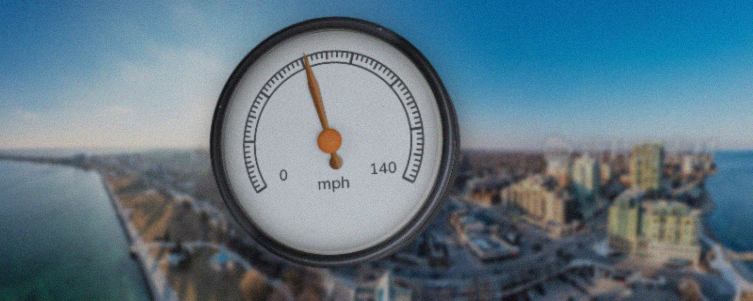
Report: 62,mph
